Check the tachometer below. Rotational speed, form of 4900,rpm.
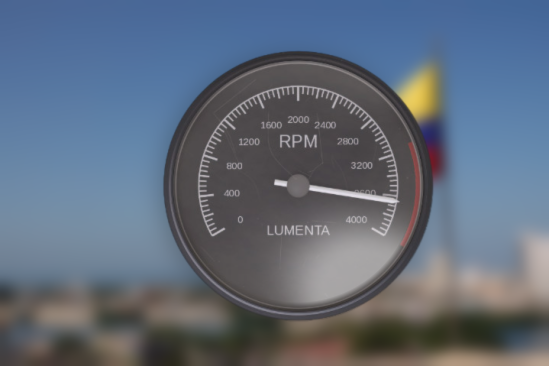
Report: 3650,rpm
